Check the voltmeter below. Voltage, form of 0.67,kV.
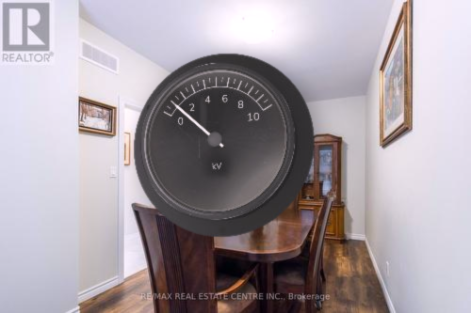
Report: 1,kV
